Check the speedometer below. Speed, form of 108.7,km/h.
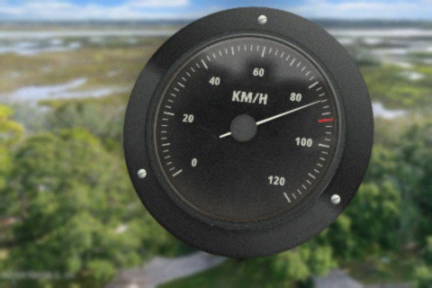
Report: 86,km/h
